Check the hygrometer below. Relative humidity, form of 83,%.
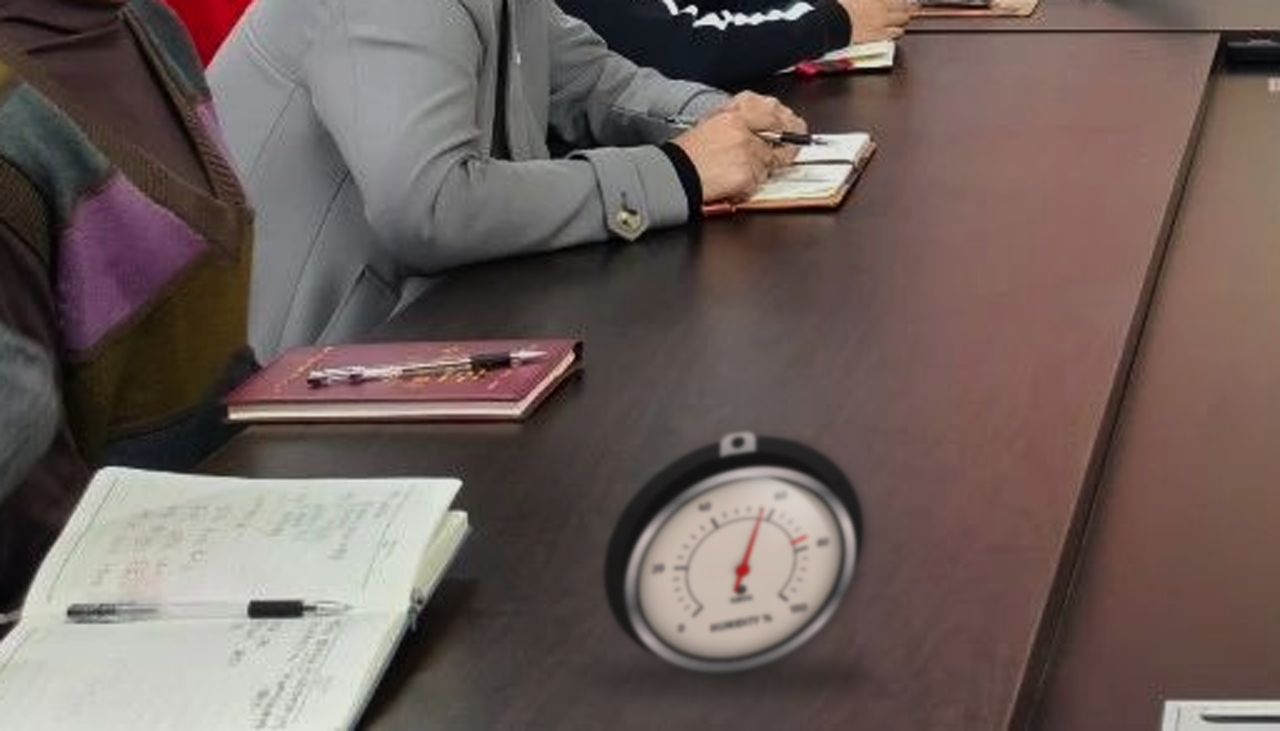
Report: 56,%
